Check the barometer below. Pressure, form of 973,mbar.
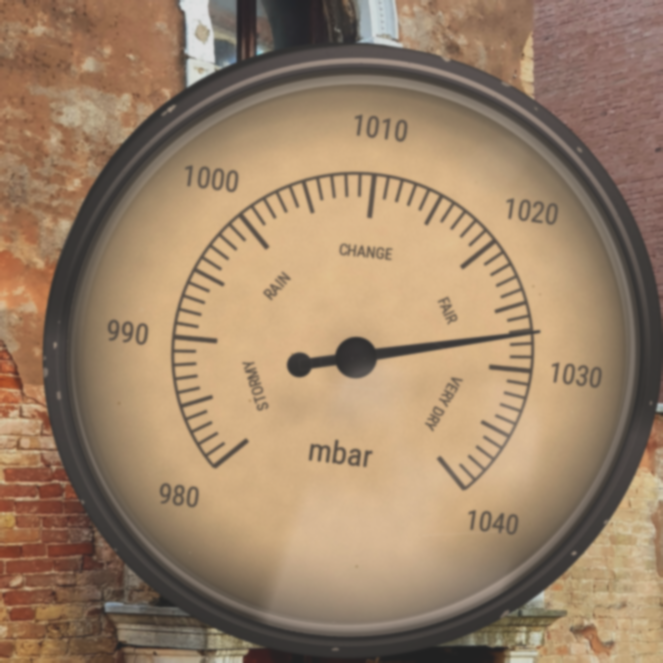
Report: 1027,mbar
